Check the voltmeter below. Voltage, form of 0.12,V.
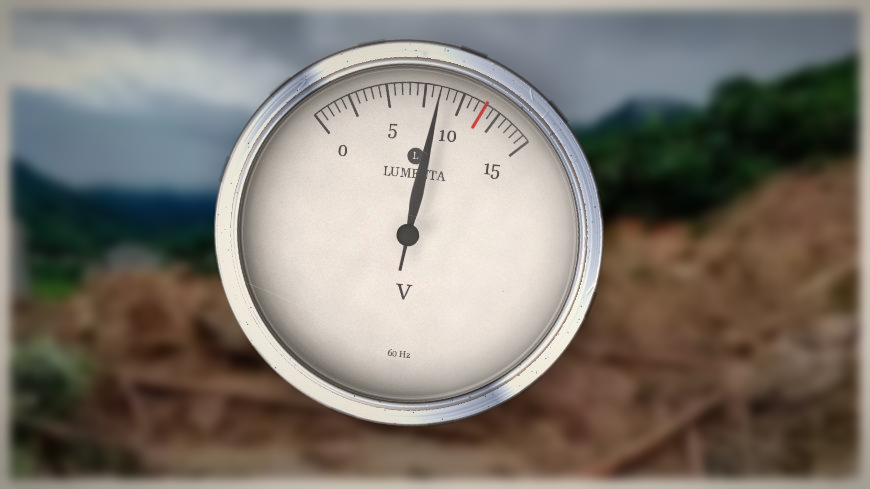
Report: 8.5,V
